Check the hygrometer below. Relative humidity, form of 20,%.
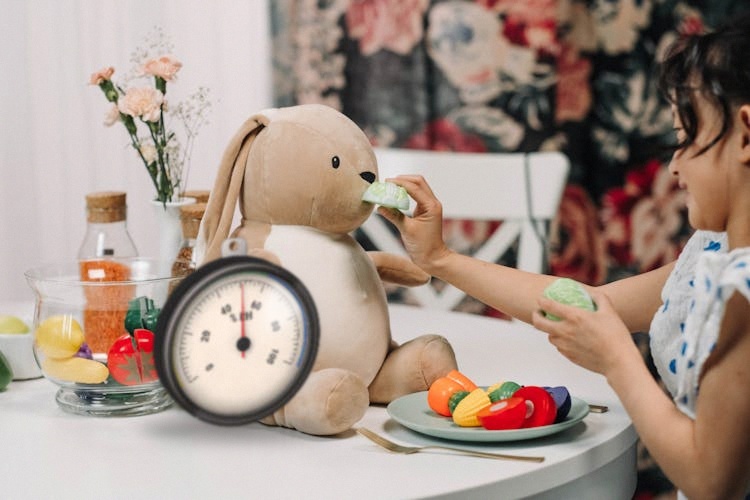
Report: 50,%
